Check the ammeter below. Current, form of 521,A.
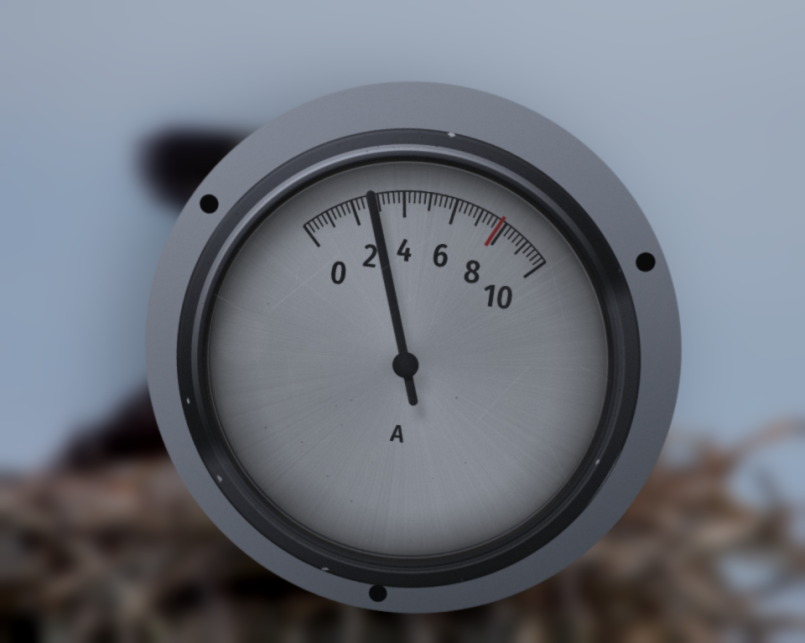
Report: 2.8,A
